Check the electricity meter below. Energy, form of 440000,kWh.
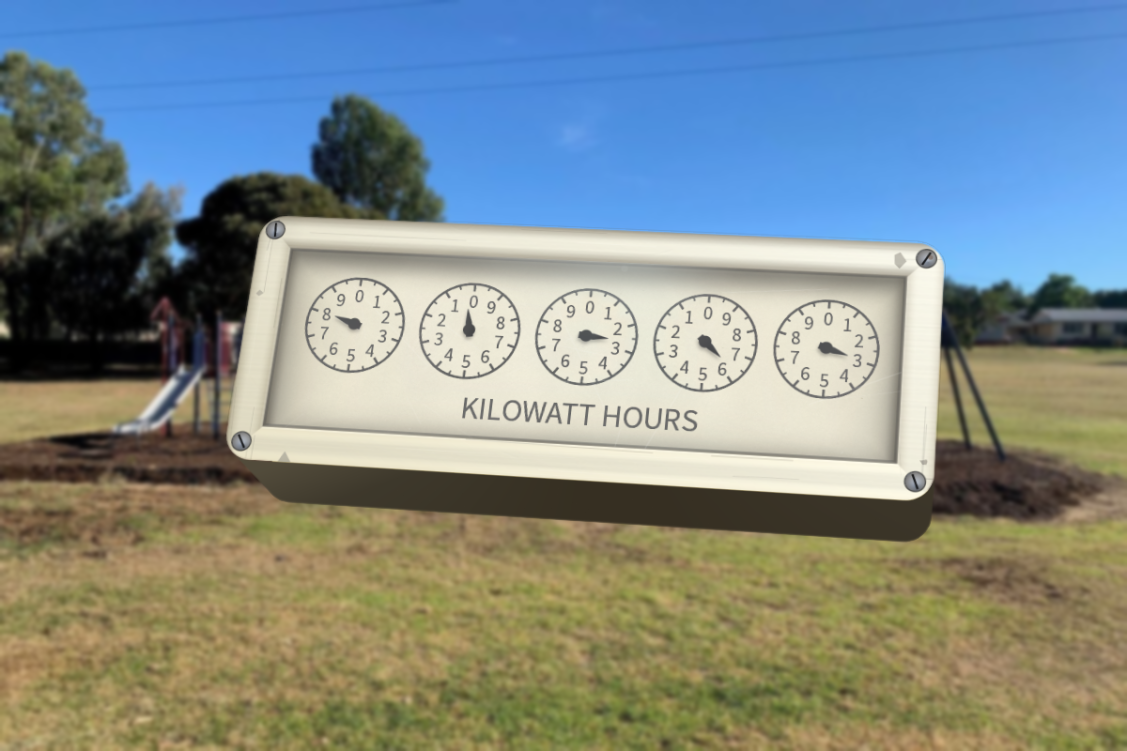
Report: 80263,kWh
